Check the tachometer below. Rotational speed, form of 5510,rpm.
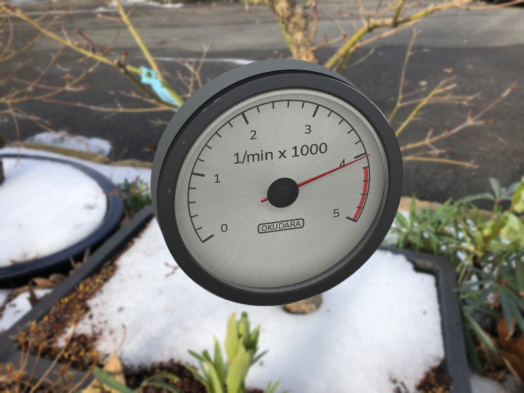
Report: 4000,rpm
